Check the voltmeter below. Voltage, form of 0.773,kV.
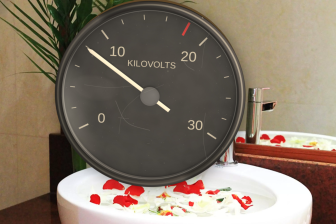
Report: 8,kV
